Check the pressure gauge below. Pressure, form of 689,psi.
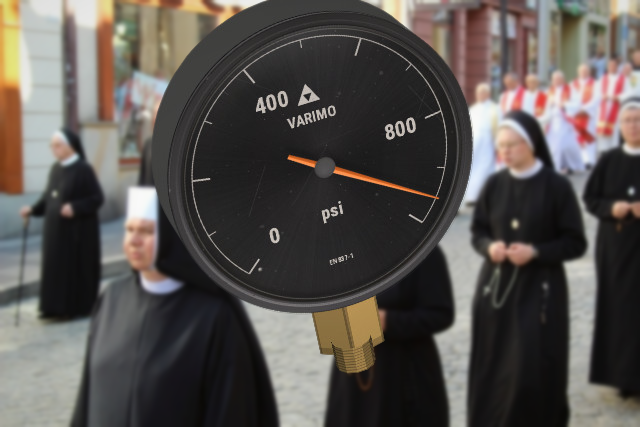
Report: 950,psi
